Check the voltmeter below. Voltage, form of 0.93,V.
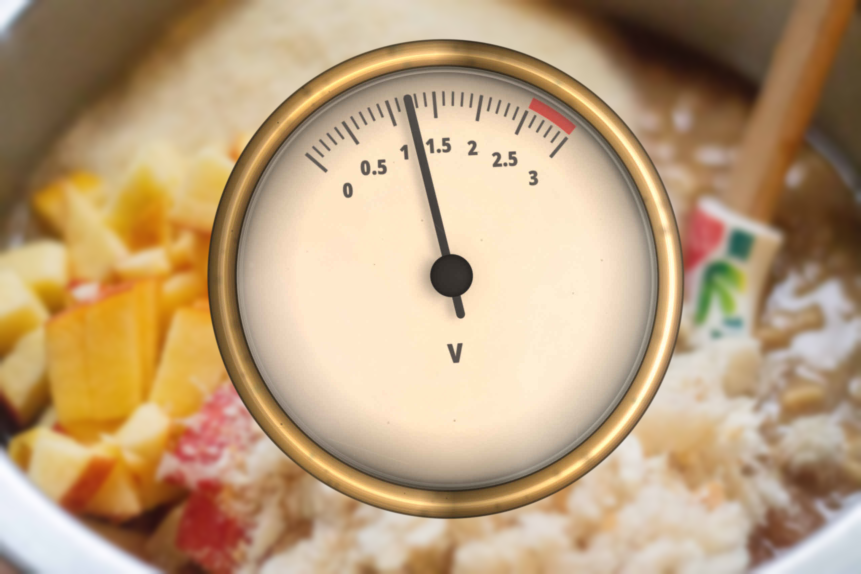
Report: 1.2,V
